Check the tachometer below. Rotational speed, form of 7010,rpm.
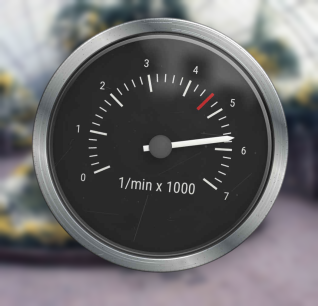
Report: 5700,rpm
